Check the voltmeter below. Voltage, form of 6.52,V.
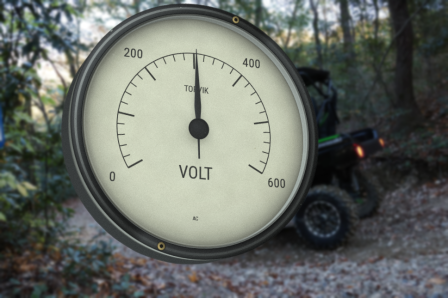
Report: 300,V
